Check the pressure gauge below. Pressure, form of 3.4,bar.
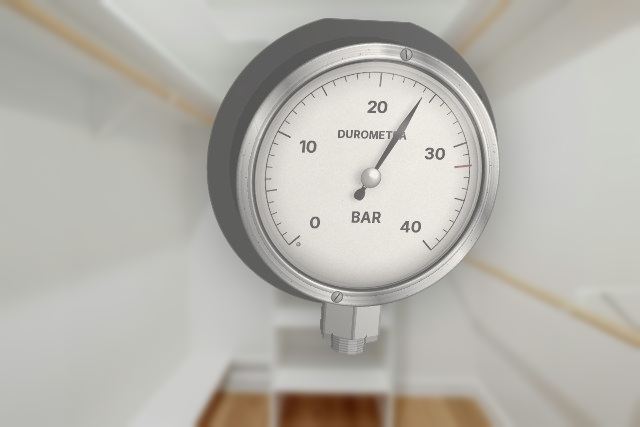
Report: 24,bar
